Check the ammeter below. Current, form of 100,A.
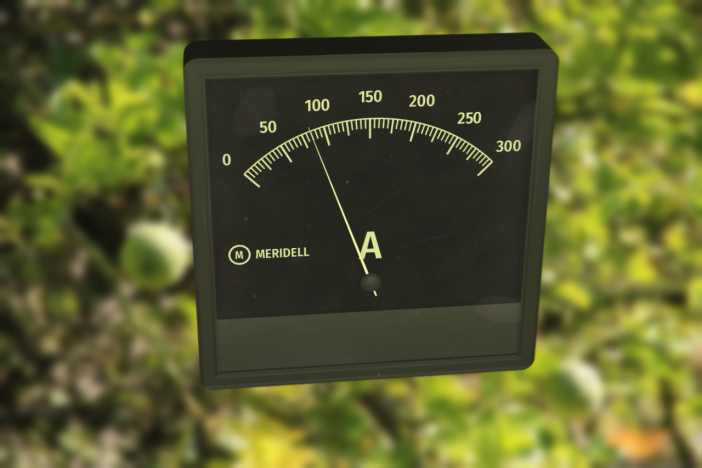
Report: 85,A
